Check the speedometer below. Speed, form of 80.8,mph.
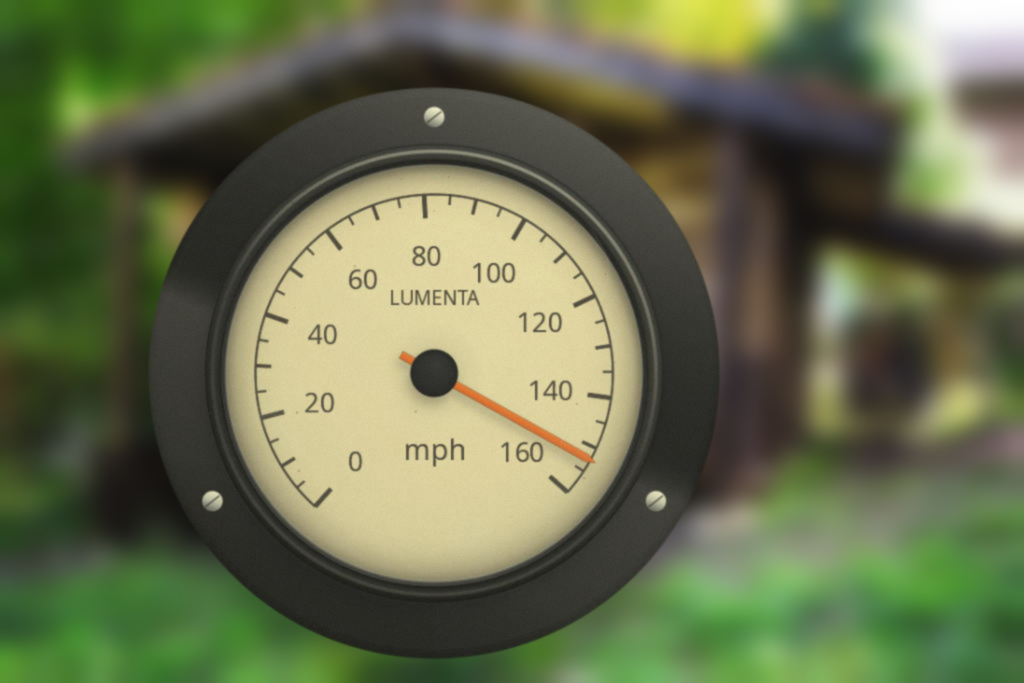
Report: 152.5,mph
